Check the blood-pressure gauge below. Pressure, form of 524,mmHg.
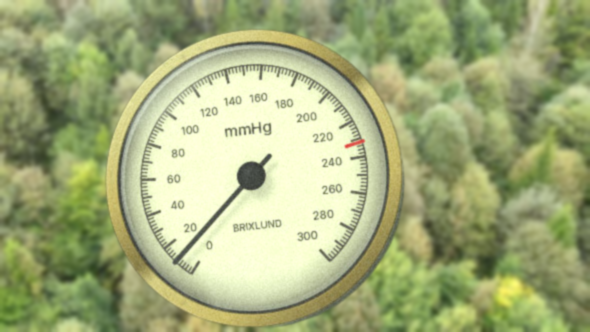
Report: 10,mmHg
